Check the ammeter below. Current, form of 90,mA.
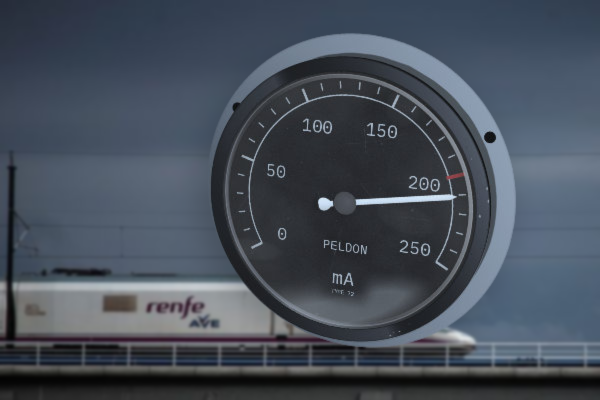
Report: 210,mA
